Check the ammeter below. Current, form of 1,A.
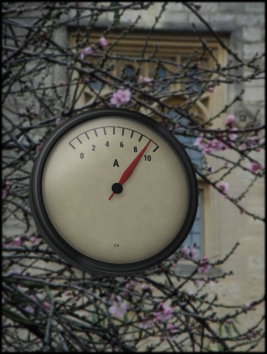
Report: 9,A
